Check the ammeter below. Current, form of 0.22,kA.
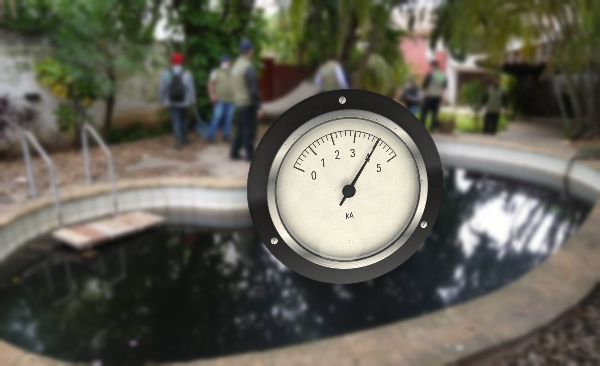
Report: 4,kA
